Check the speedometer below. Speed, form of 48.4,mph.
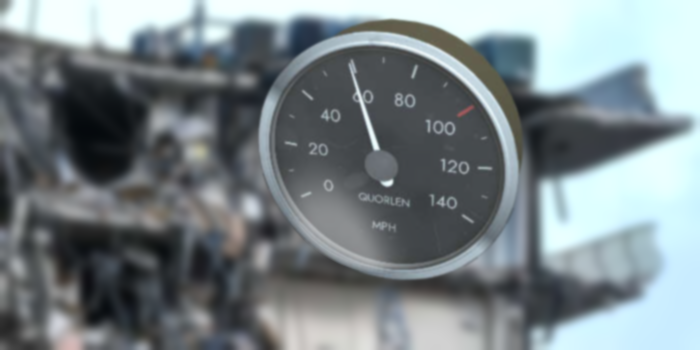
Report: 60,mph
